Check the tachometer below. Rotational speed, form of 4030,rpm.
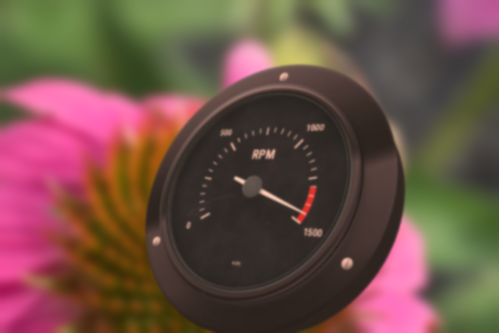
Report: 1450,rpm
